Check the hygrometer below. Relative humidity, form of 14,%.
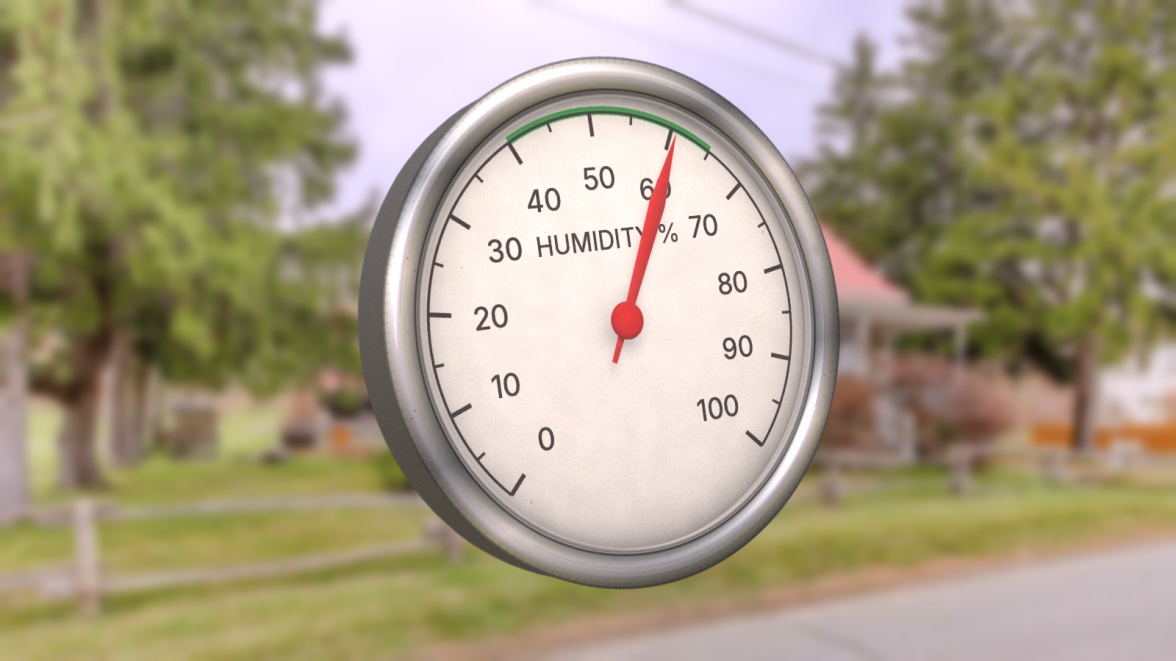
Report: 60,%
